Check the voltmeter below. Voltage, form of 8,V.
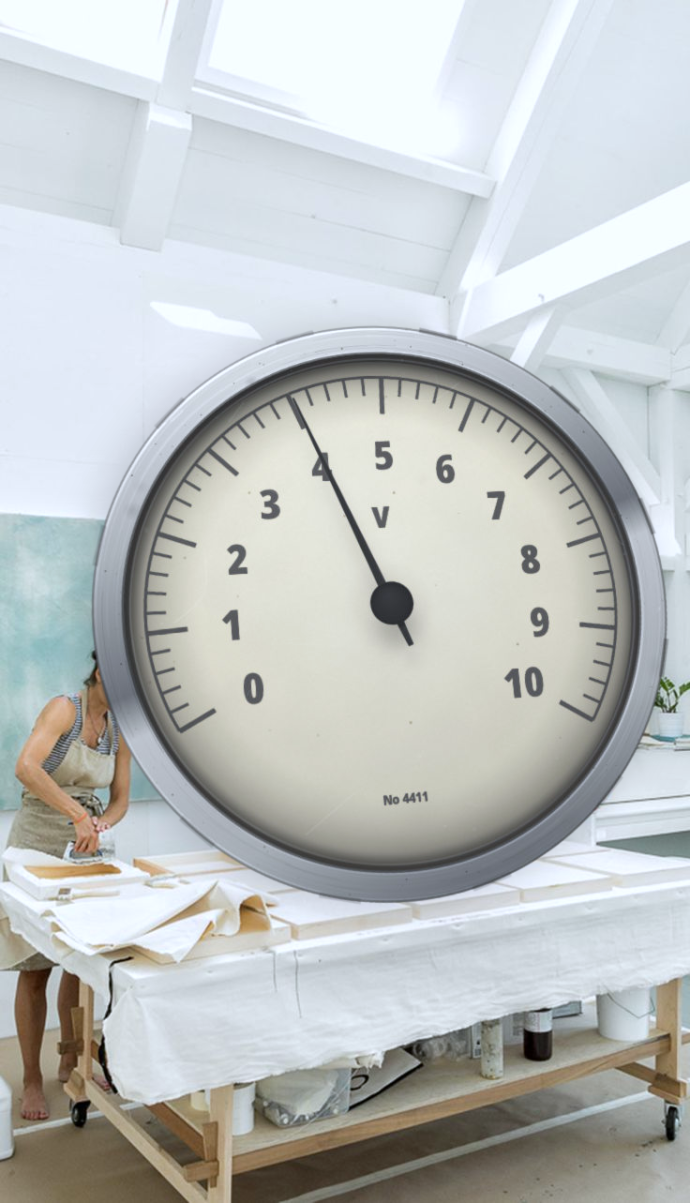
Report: 4,V
